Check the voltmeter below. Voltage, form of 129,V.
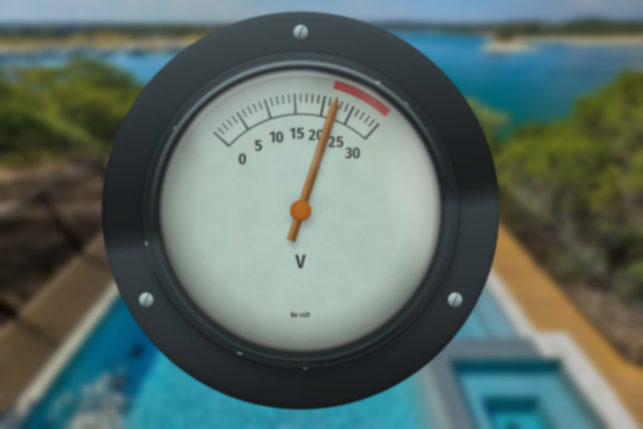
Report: 22,V
